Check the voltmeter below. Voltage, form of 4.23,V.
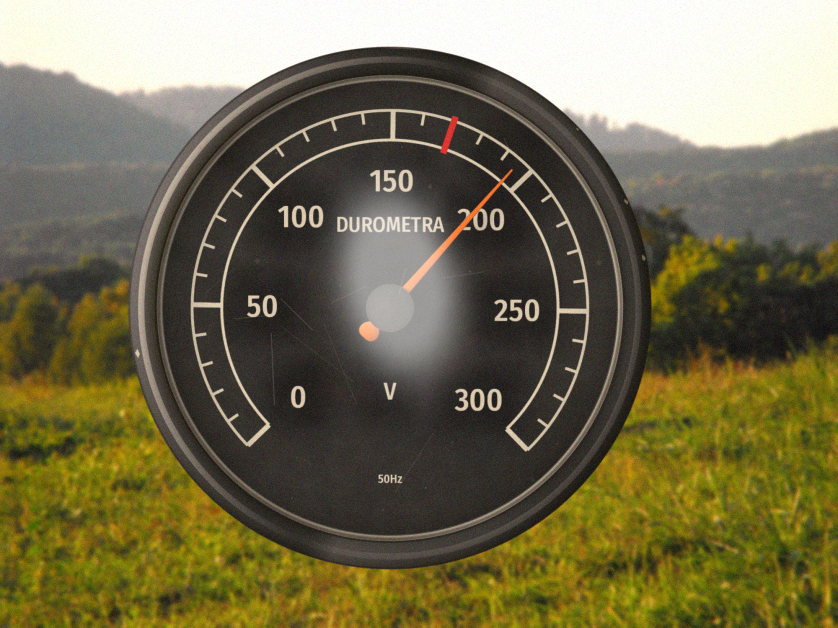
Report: 195,V
